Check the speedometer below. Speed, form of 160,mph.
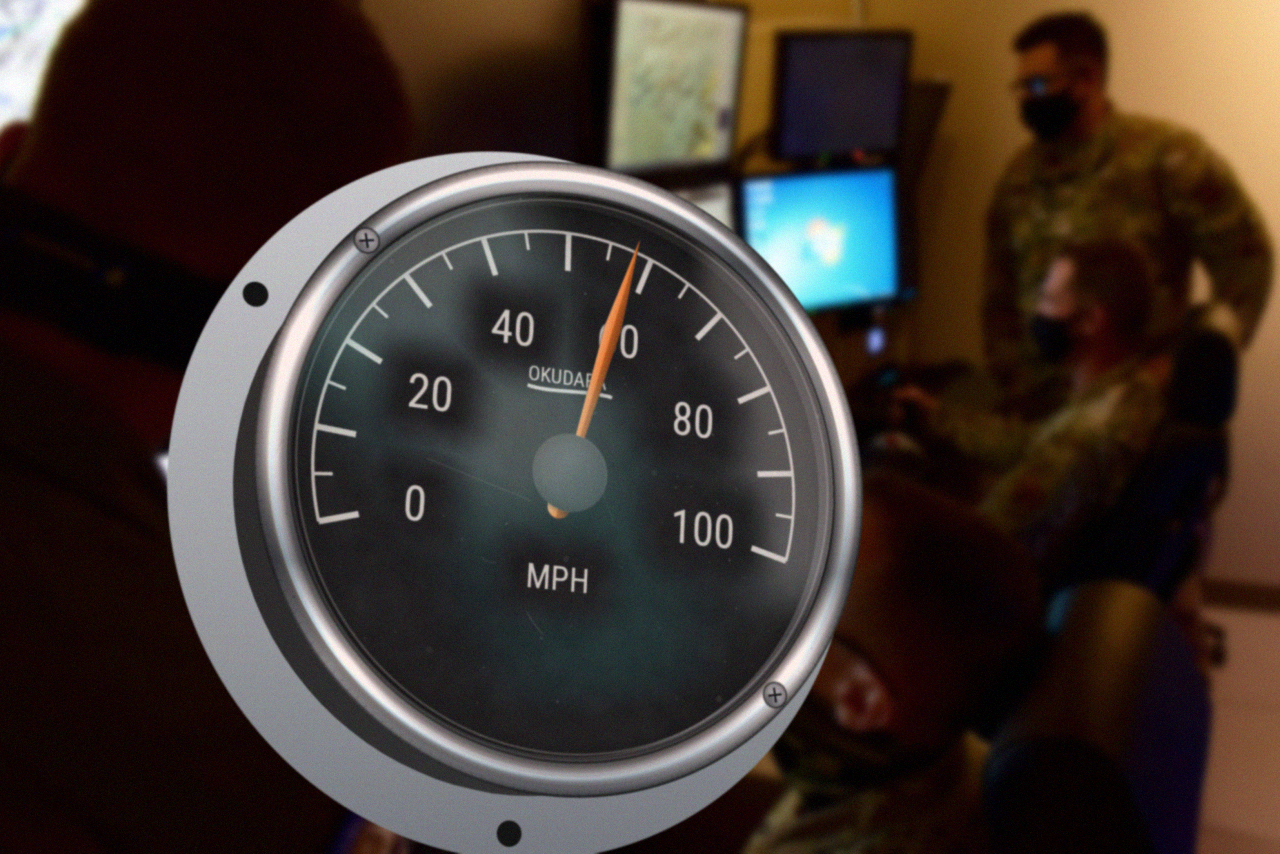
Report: 57.5,mph
